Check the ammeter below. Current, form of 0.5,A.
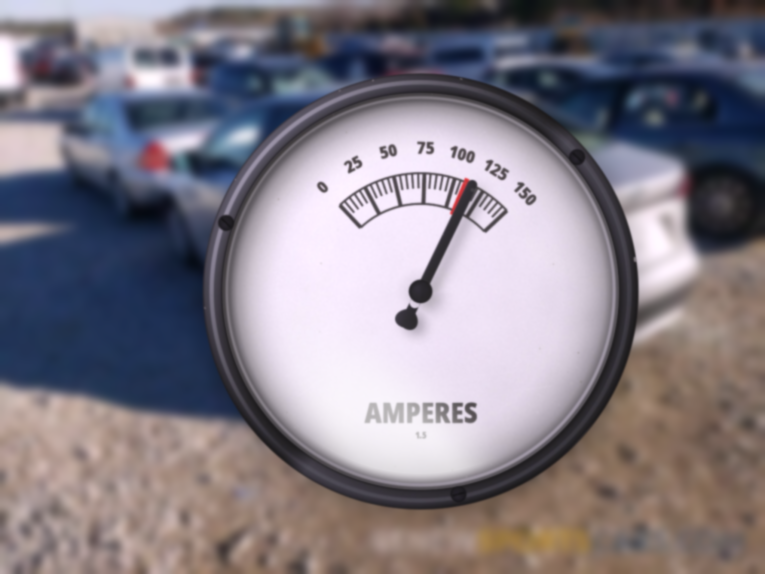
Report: 115,A
